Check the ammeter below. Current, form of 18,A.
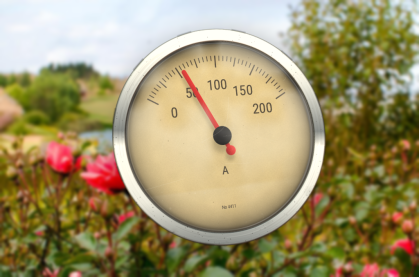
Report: 55,A
